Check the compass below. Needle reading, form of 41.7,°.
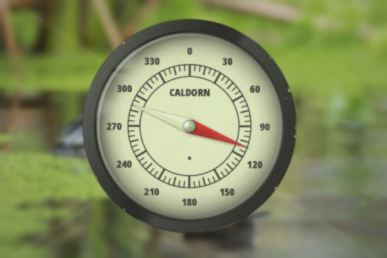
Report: 110,°
